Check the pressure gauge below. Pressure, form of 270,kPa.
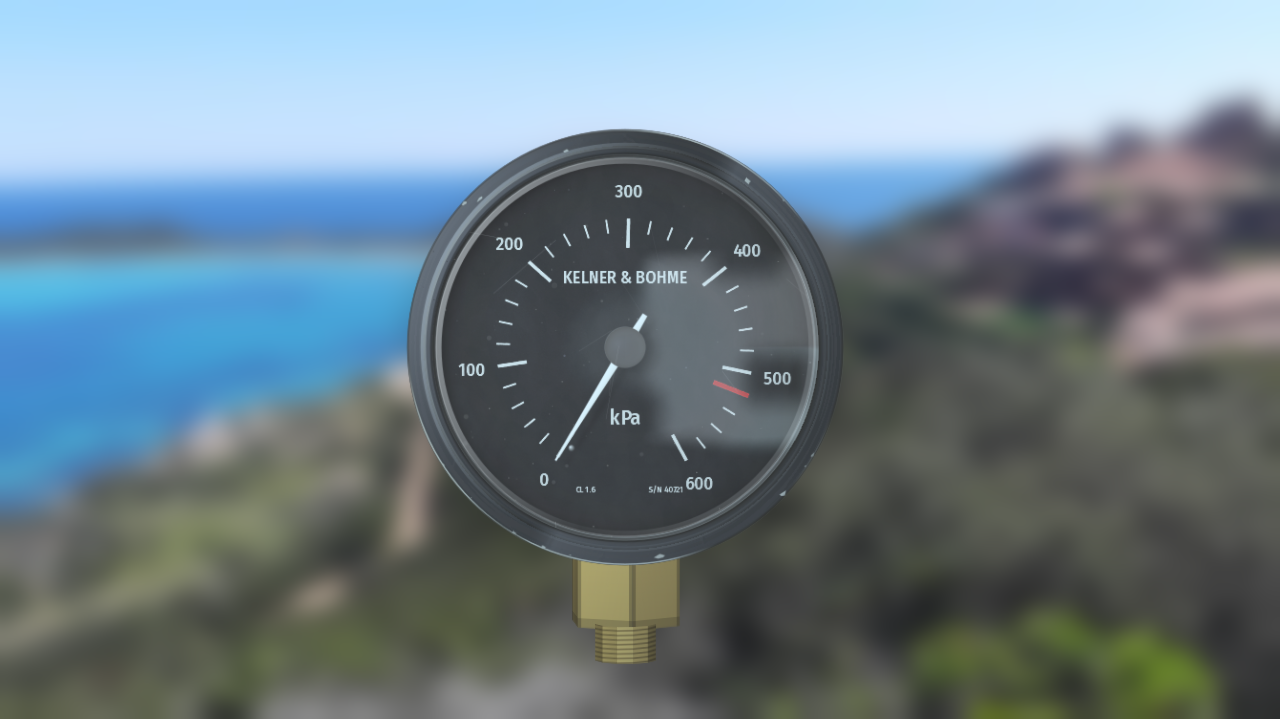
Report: 0,kPa
